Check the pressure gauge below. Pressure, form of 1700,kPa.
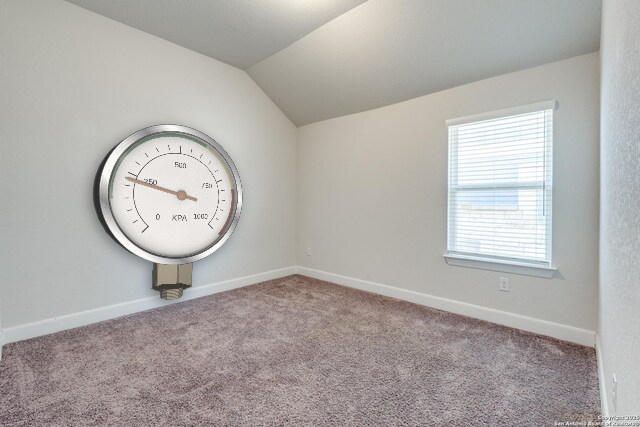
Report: 225,kPa
